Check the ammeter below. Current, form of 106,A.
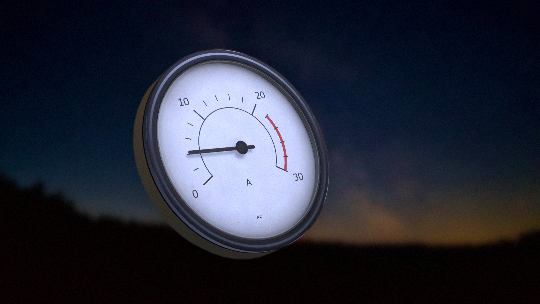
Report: 4,A
